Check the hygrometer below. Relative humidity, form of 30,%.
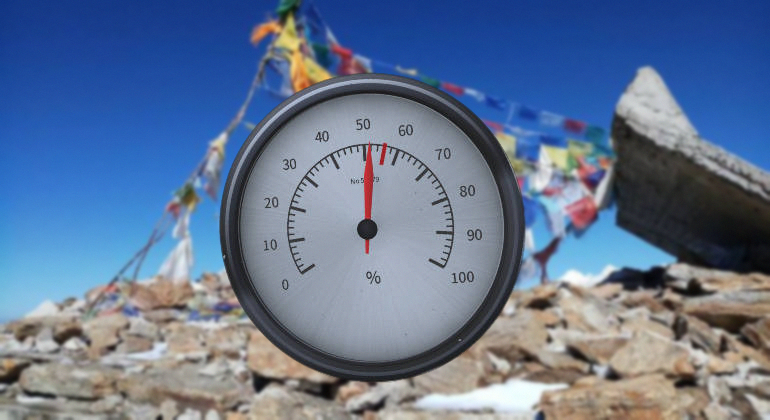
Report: 52,%
